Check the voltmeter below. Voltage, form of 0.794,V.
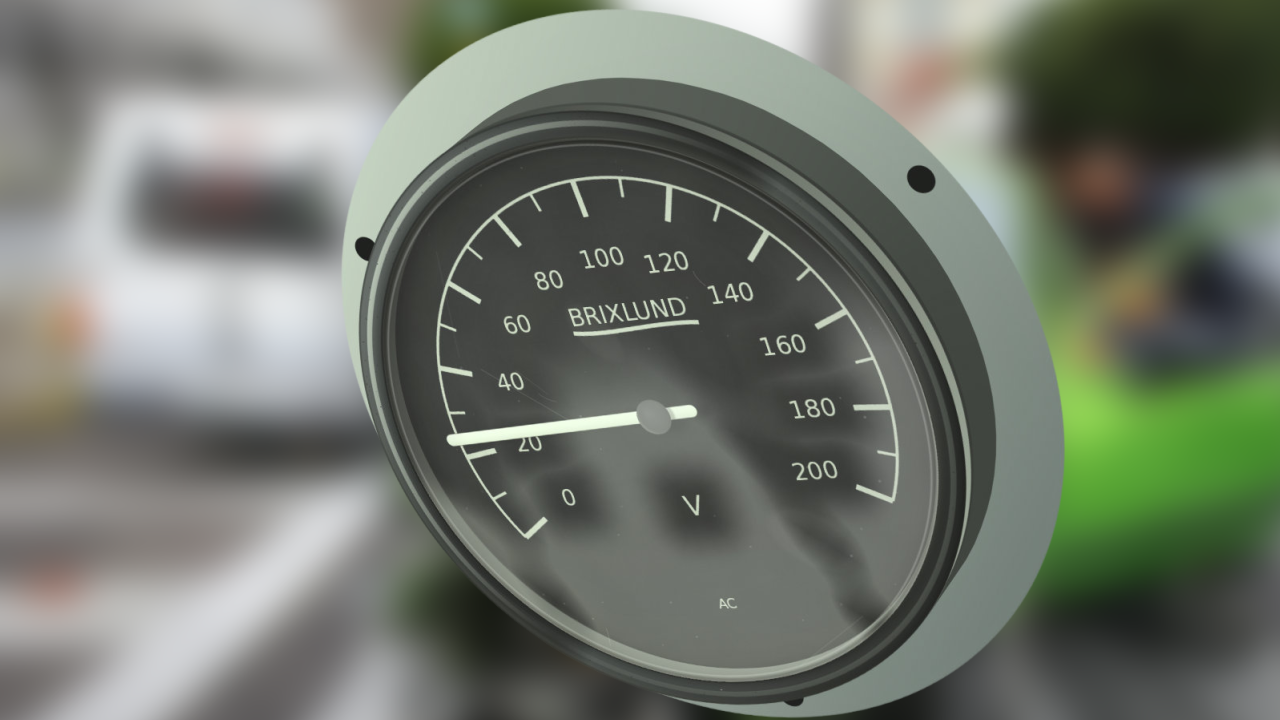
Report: 25,V
